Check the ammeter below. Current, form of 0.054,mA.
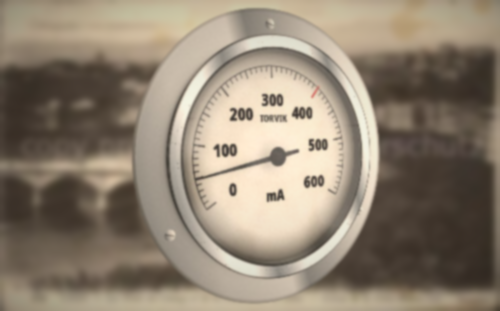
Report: 50,mA
